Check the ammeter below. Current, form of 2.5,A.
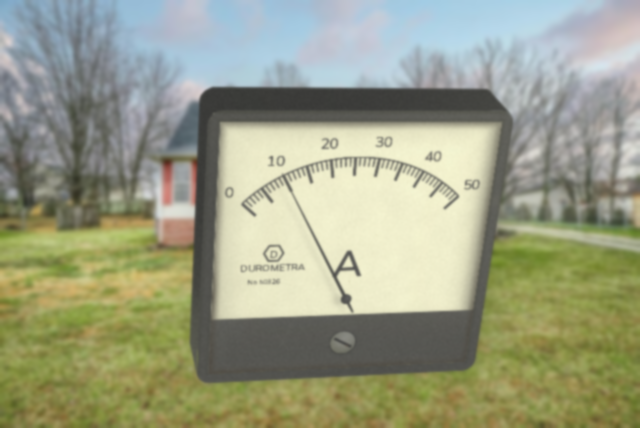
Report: 10,A
